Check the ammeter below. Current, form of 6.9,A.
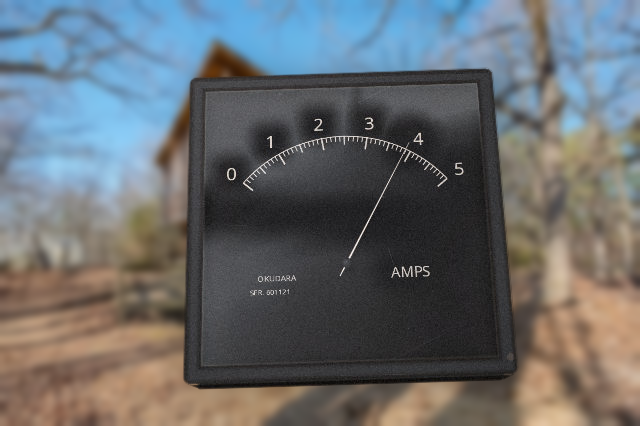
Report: 3.9,A
